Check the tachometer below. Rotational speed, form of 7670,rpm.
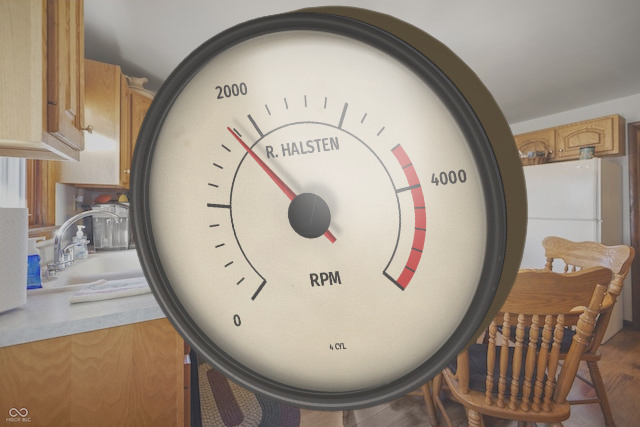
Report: 1800,rpm
